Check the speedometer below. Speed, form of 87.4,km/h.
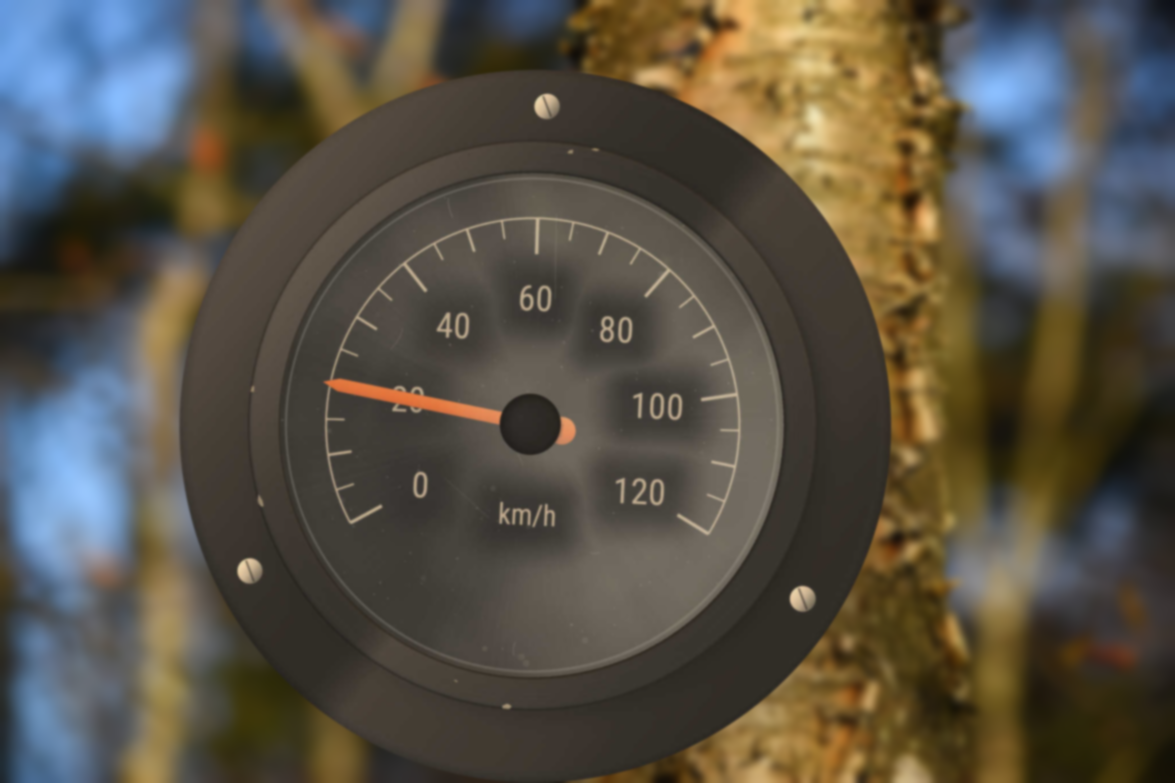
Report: 20,km/h
